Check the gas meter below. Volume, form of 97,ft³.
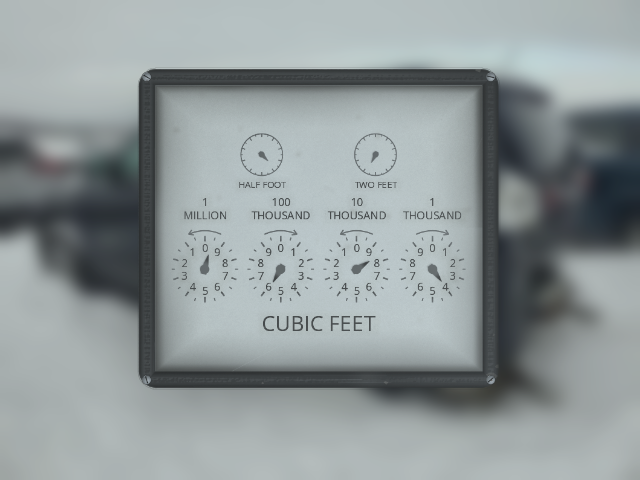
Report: 958400,ft³
